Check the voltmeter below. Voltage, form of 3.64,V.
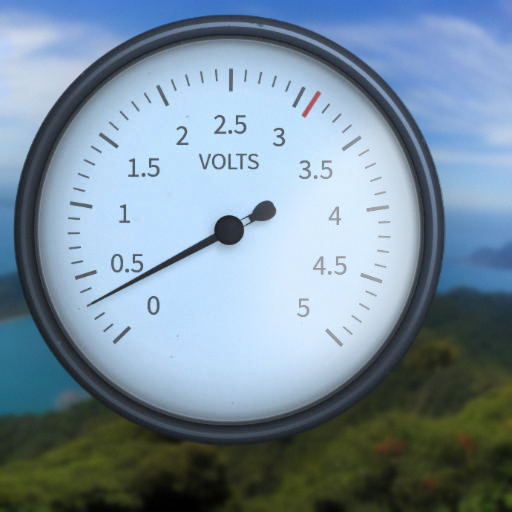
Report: 0.3,V
